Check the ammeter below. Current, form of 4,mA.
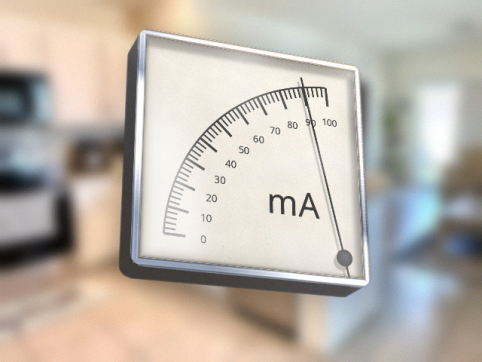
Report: 90,mA
